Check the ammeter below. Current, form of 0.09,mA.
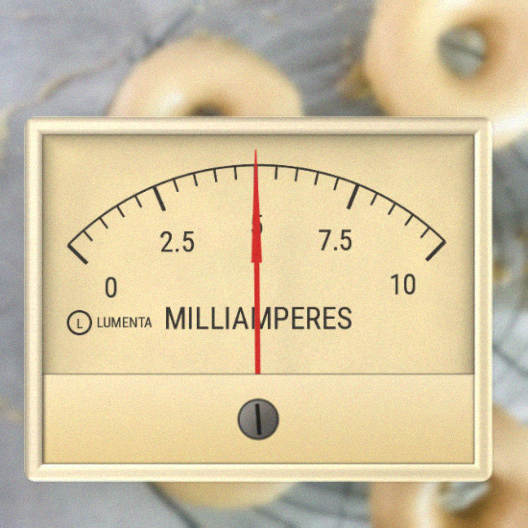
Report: 5,mA
